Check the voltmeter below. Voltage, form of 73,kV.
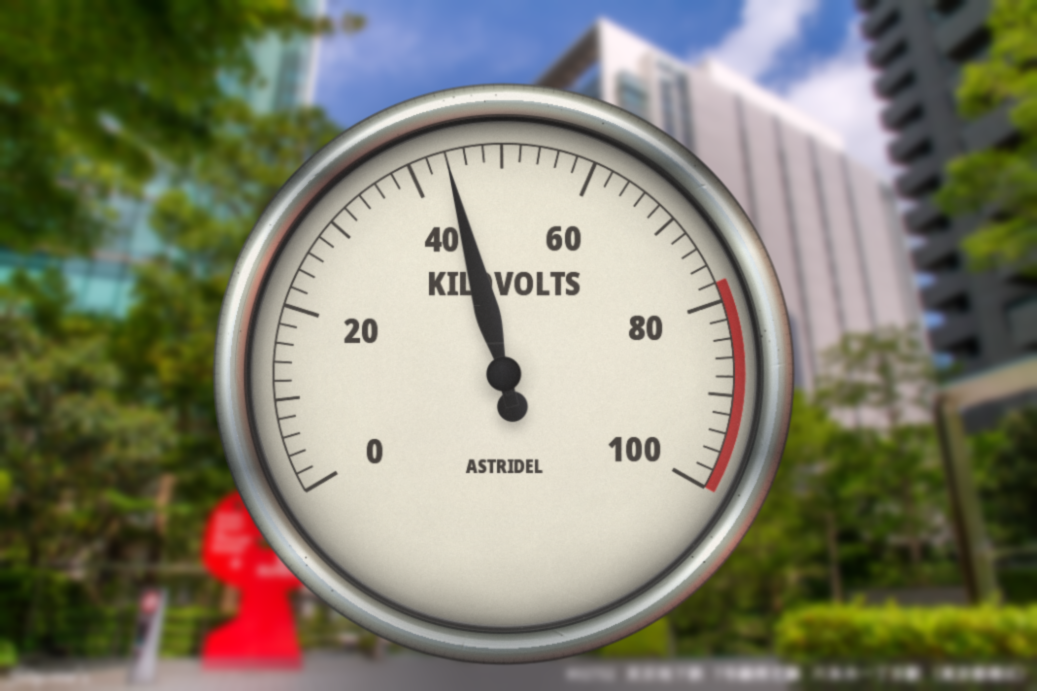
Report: 44,kV
